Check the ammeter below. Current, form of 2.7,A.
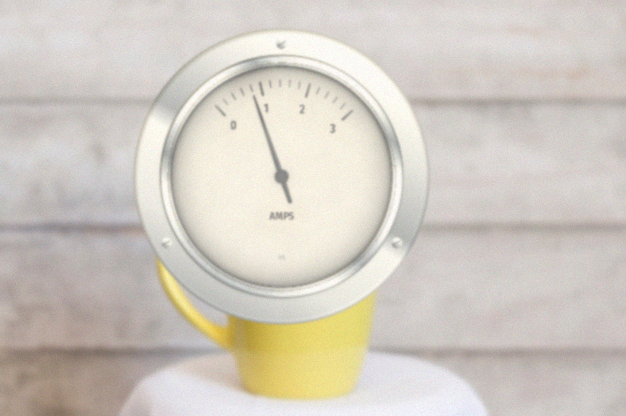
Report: 0.8,A
